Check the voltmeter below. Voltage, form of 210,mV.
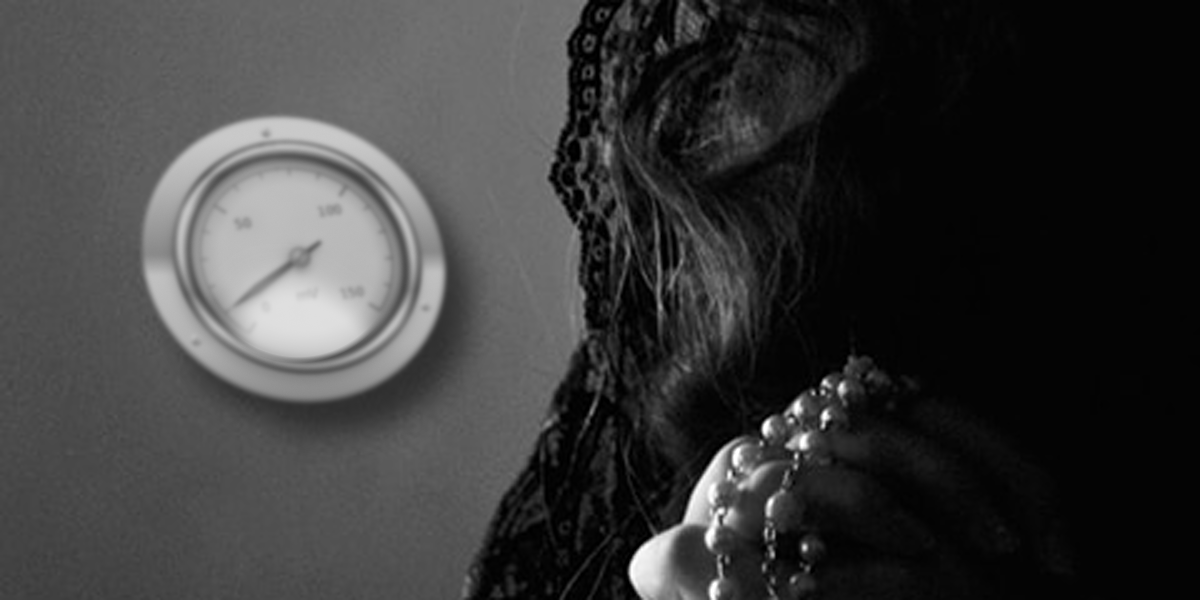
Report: 10,mV
